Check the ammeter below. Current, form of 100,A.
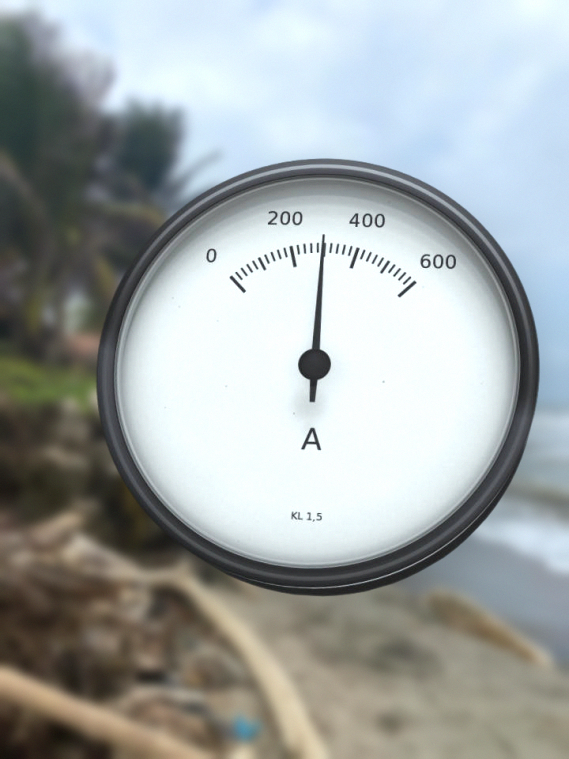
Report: 300,A
